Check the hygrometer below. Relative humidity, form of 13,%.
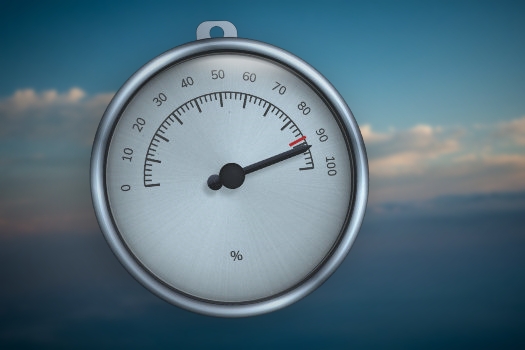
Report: 92,%
